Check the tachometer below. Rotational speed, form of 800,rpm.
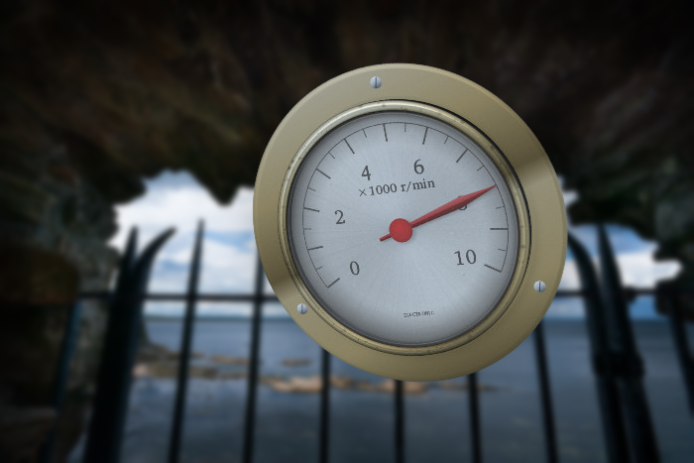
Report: 8000,rpm
